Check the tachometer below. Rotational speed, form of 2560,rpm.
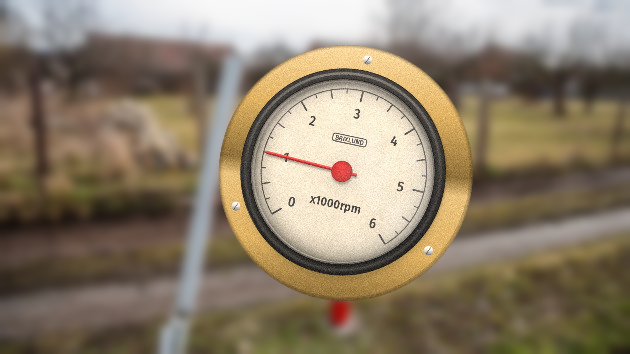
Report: 1000,rpm
